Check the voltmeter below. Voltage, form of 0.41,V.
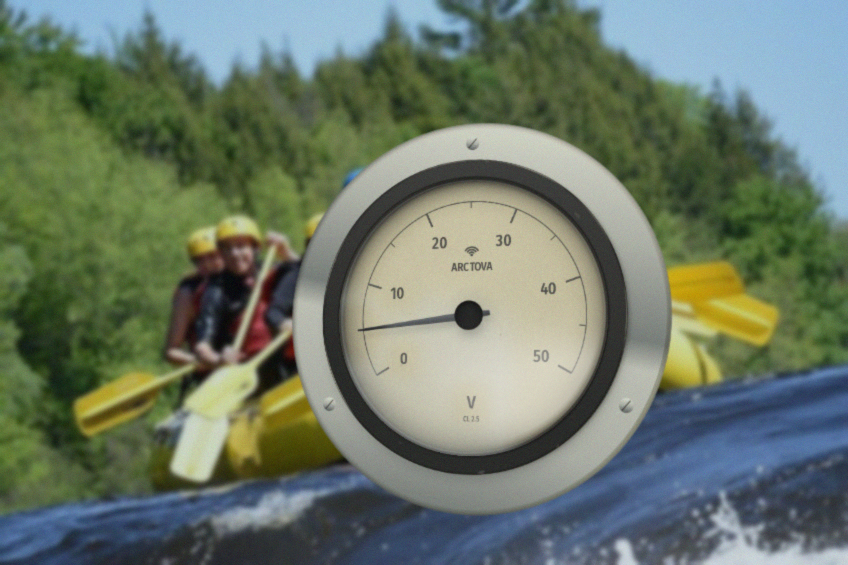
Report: 5,V
